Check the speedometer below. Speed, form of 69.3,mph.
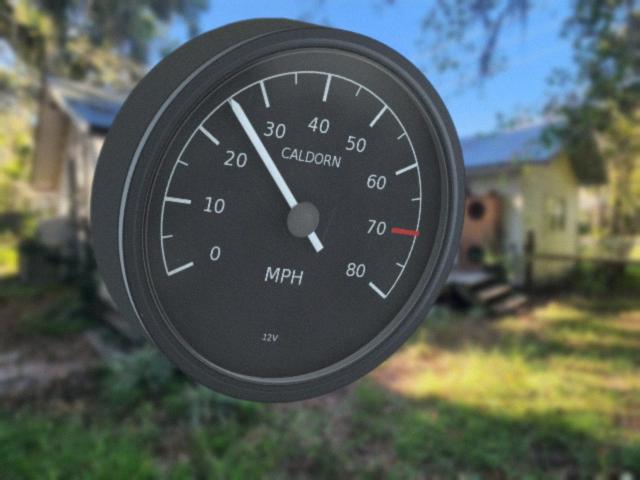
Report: 25,mph
